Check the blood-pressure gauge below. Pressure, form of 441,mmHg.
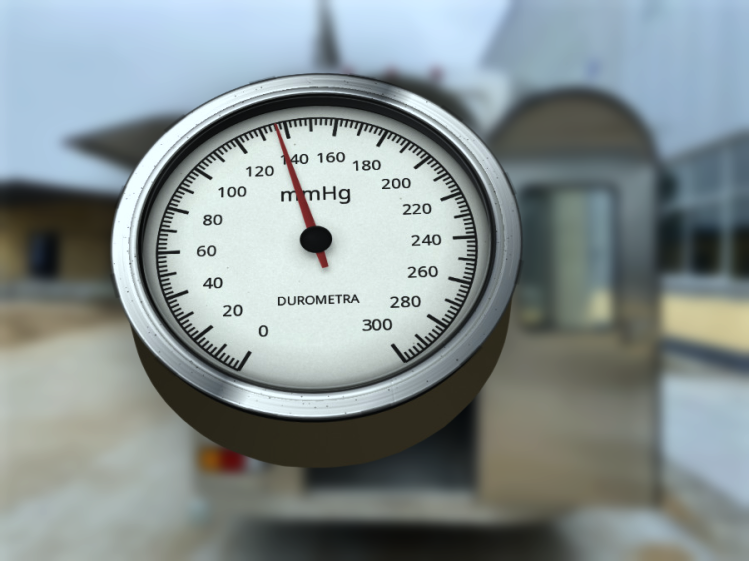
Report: 136,mmHg
